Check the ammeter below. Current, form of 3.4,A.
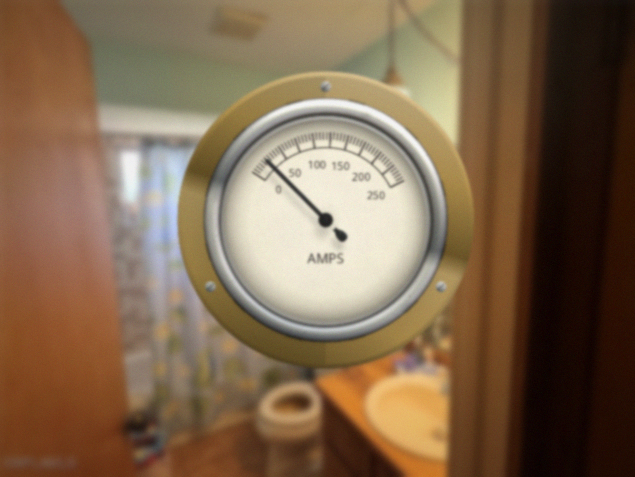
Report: 25,A
